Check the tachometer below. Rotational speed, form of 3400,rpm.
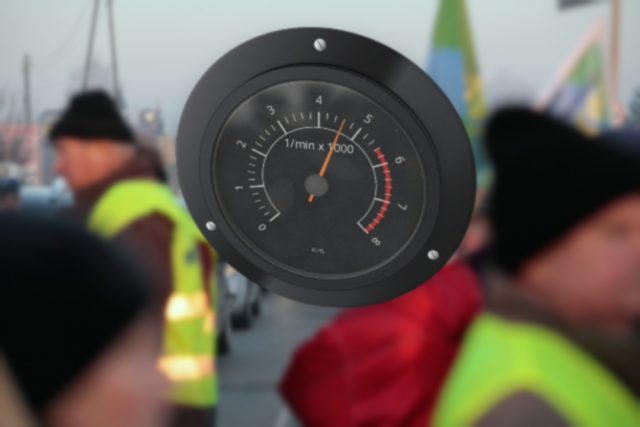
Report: 4600,rpm
